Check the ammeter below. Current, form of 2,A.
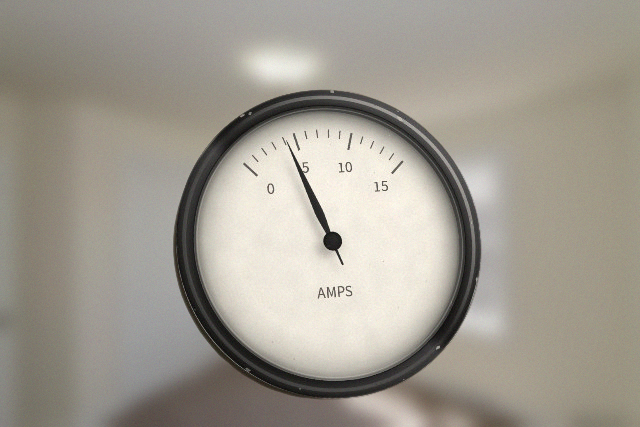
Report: 4,A
